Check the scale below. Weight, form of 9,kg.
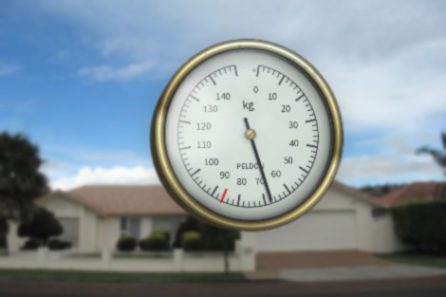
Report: 68,kg
